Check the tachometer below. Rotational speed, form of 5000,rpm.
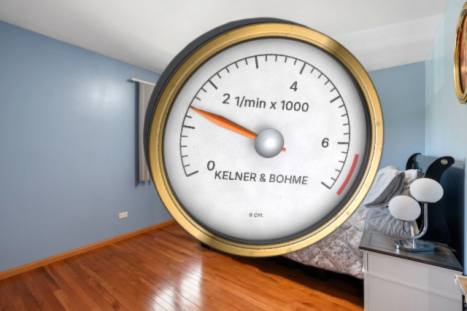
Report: 1400,rpm
